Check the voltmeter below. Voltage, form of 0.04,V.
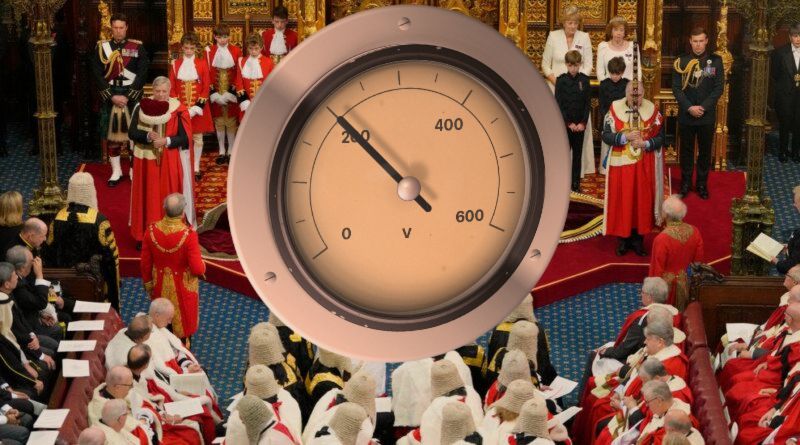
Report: 200,V
